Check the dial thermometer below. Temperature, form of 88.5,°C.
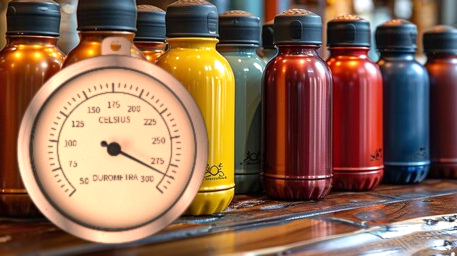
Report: 285,°C
